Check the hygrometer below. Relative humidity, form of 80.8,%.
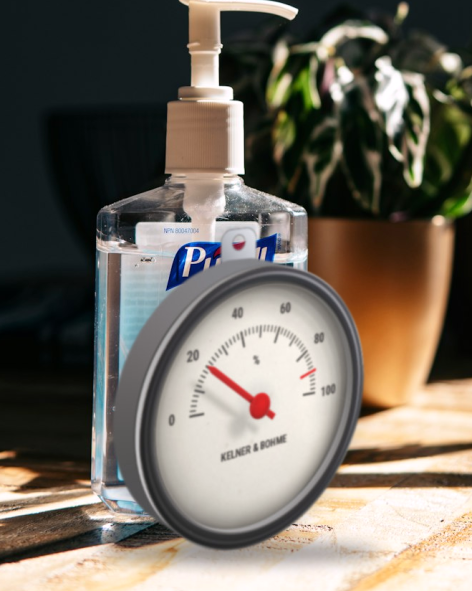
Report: 20,%
